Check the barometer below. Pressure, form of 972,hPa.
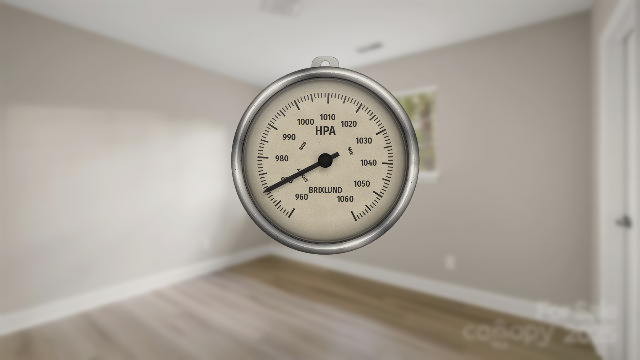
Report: 970,hPa
